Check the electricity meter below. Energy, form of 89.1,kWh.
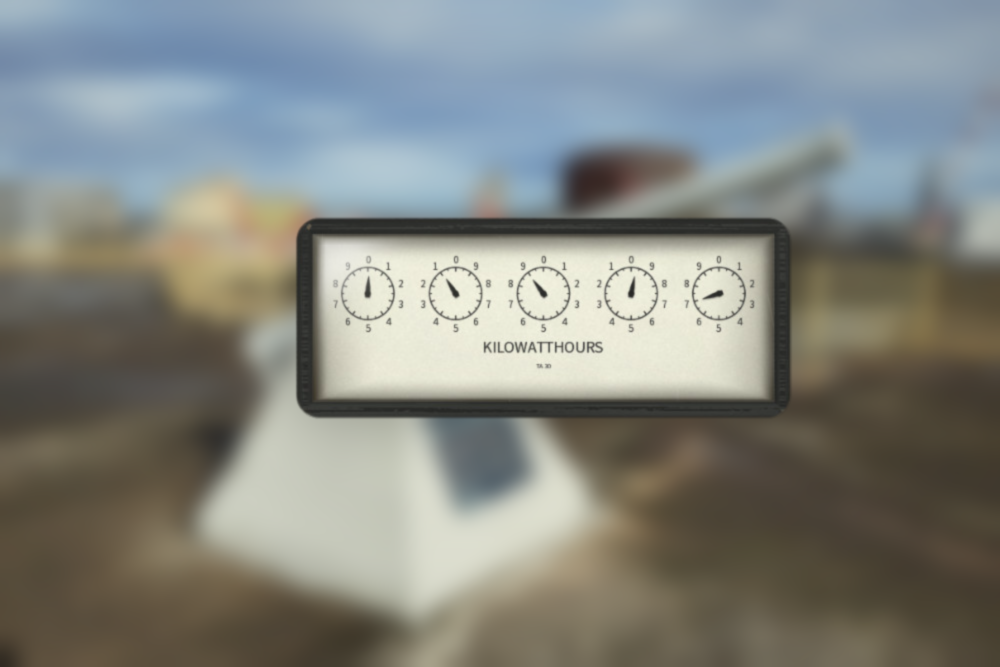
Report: 897,kWh
